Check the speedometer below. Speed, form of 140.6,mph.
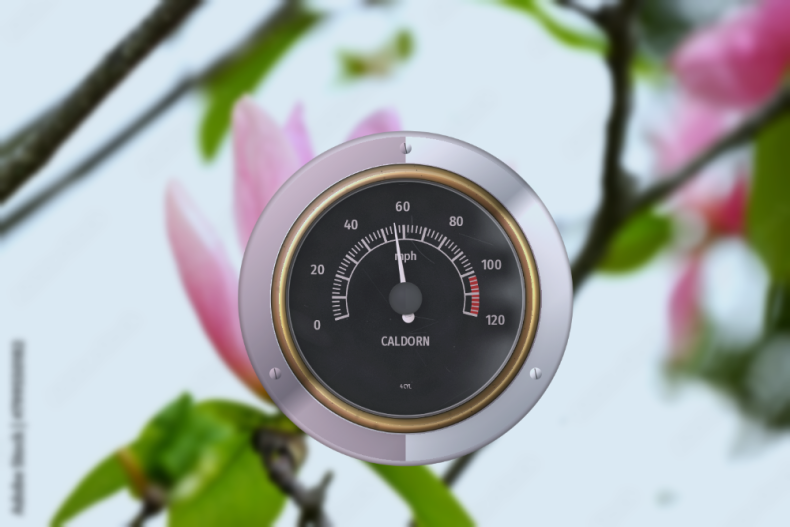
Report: 56,mph
